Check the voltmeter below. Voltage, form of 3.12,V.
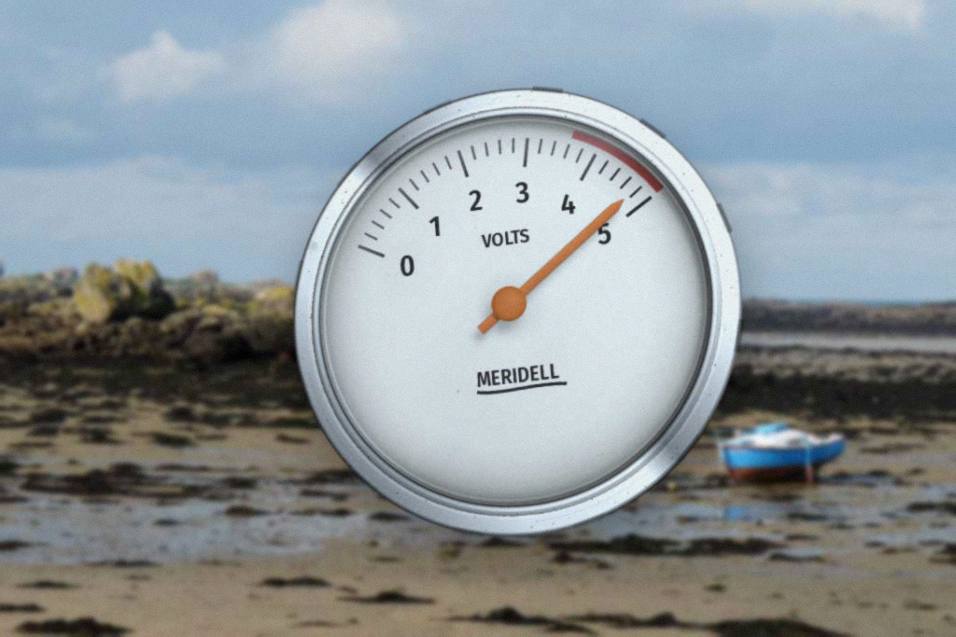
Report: 4.8,V
